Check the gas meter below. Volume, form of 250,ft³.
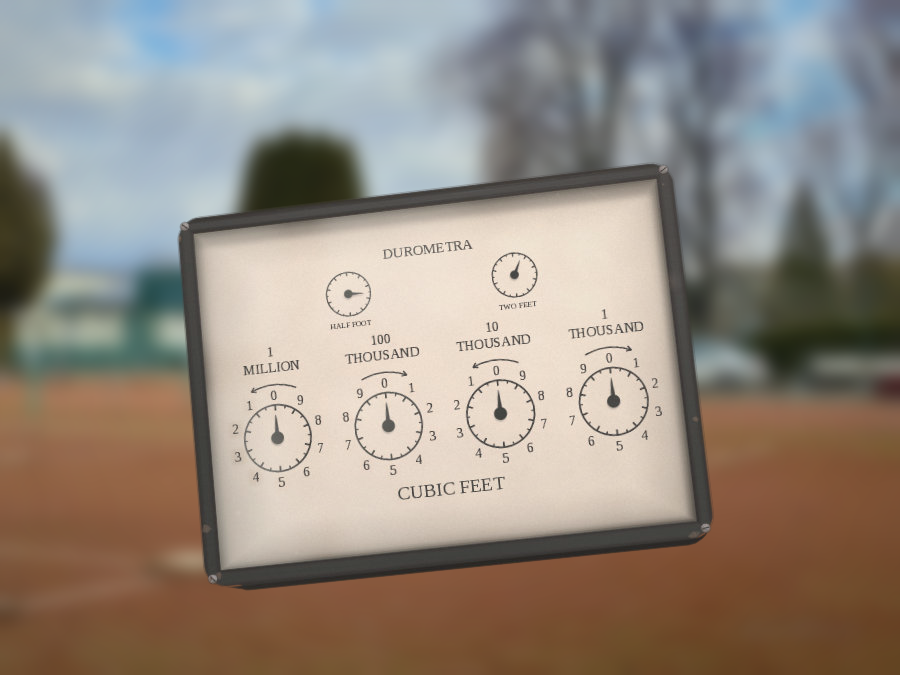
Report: 0,ft³
